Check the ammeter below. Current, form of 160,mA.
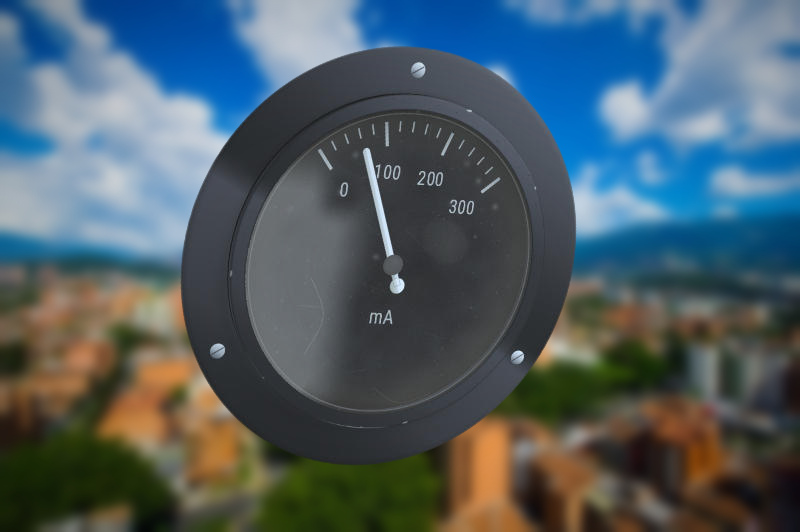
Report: 60,mA
